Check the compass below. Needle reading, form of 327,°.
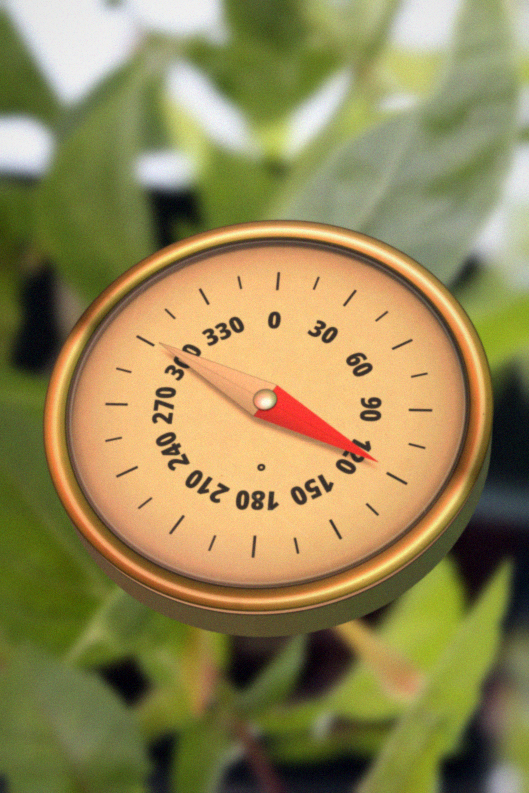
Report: 120,°
